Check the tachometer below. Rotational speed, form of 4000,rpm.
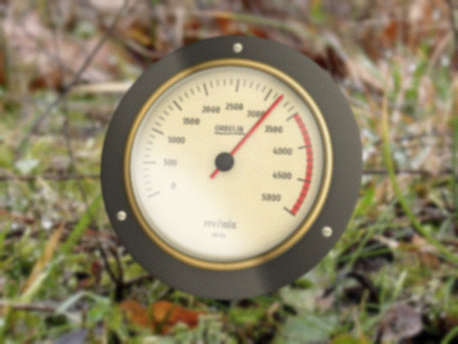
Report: 3200,rpm
